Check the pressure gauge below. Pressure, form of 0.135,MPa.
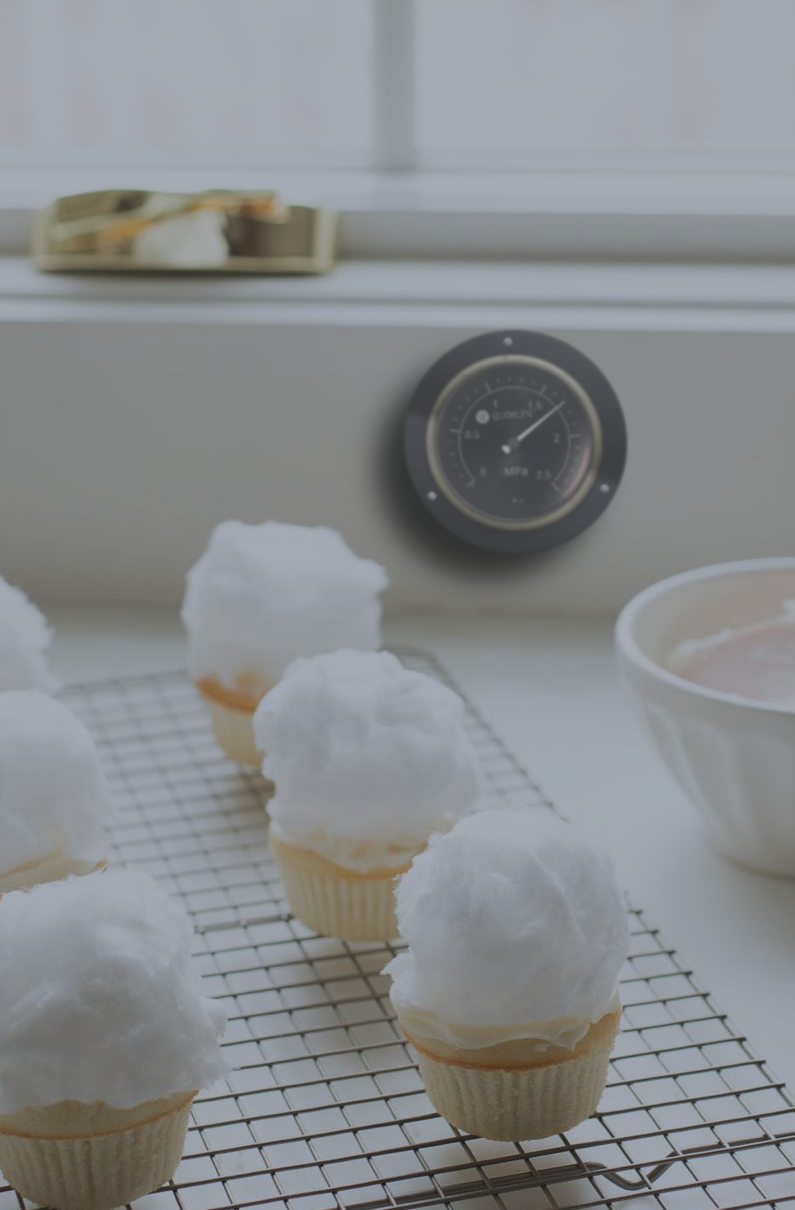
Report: 1.7,MPa
